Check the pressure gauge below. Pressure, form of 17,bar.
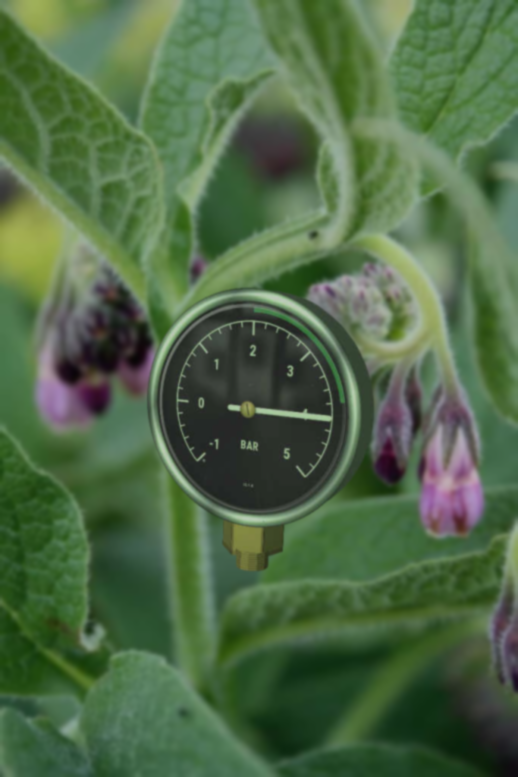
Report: 4,bar
